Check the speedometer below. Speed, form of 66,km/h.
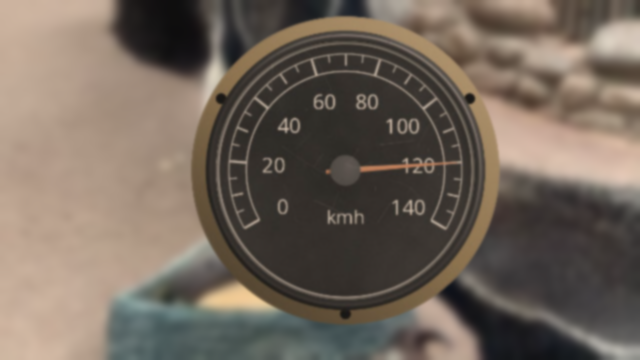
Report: 120,km/h
